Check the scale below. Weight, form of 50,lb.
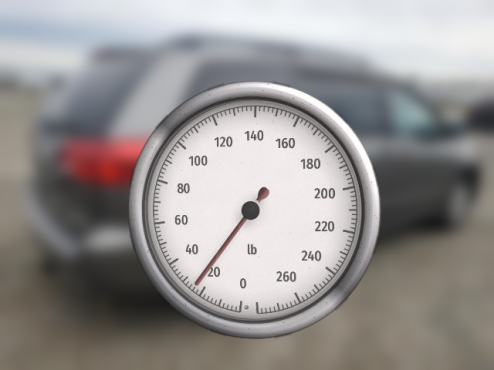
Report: 24,lb
